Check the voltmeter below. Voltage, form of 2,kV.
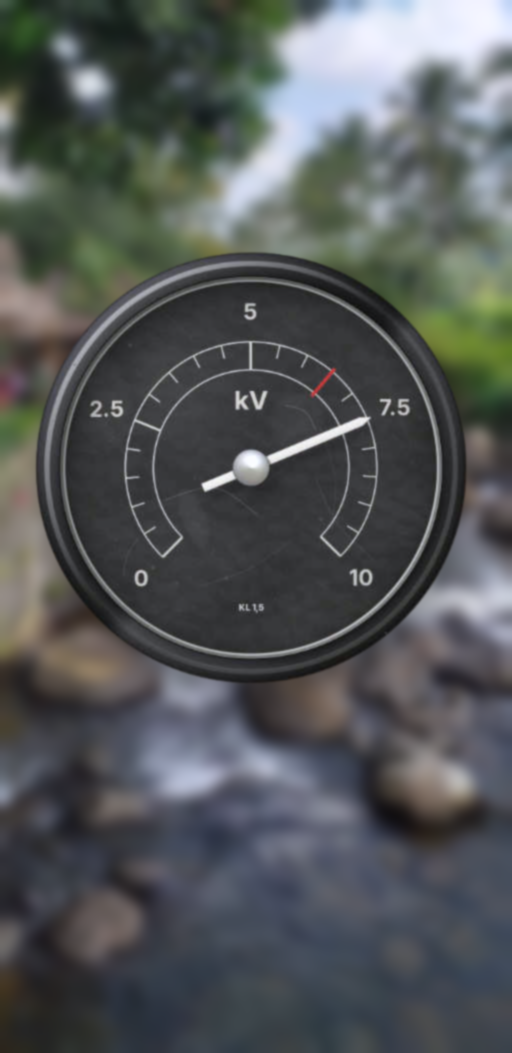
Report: 7.5,kV
